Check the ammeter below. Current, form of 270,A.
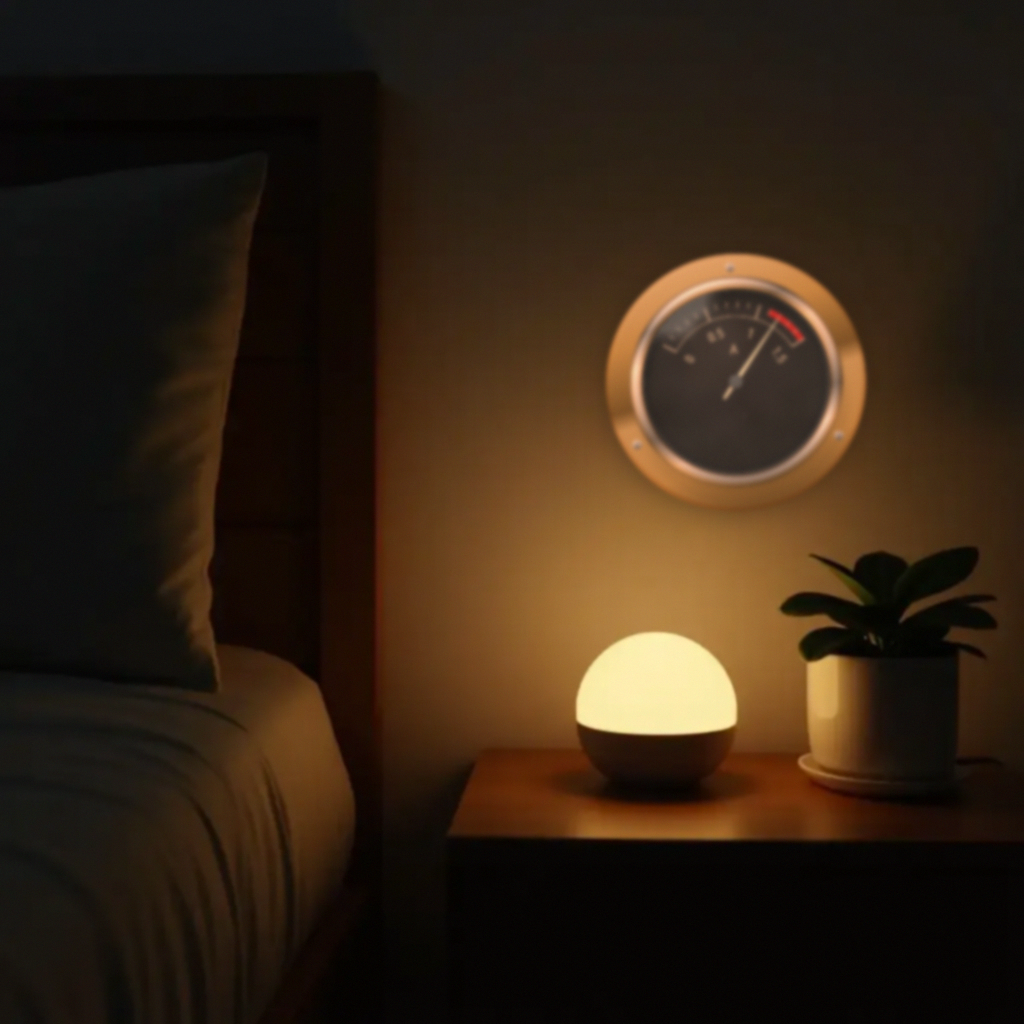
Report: 1.2,A
